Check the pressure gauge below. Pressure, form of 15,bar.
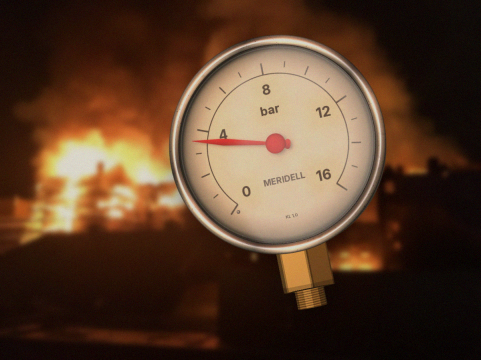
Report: 3.5,bar
